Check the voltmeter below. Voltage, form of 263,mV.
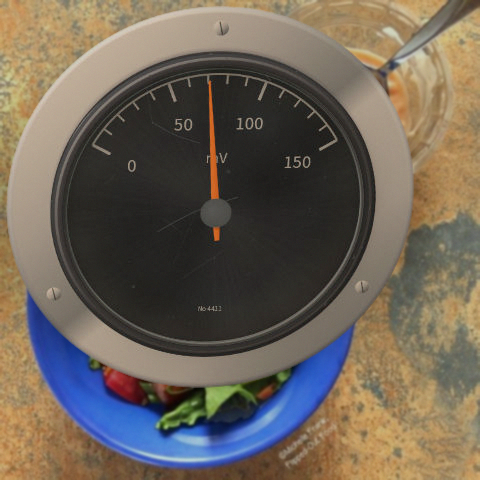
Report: 70,mV
